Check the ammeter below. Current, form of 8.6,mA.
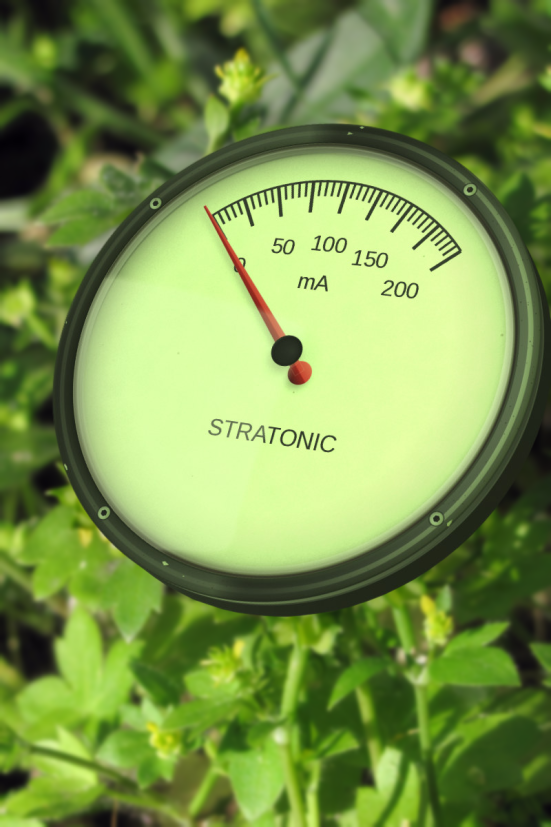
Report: 0,mA
